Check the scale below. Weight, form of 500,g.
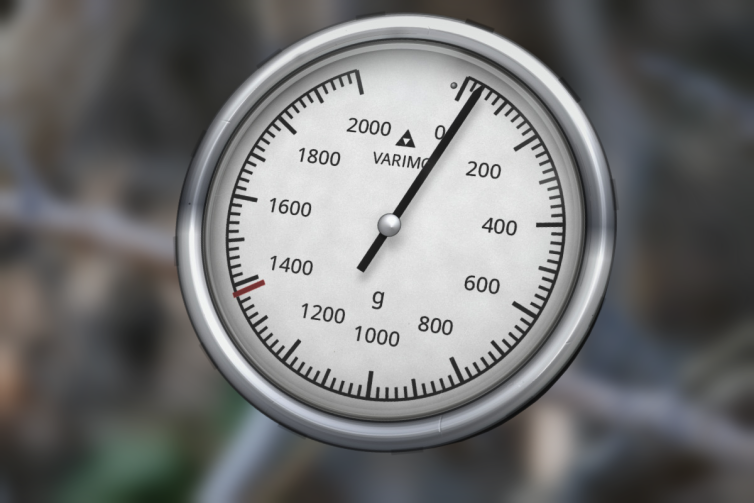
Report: 40,g
